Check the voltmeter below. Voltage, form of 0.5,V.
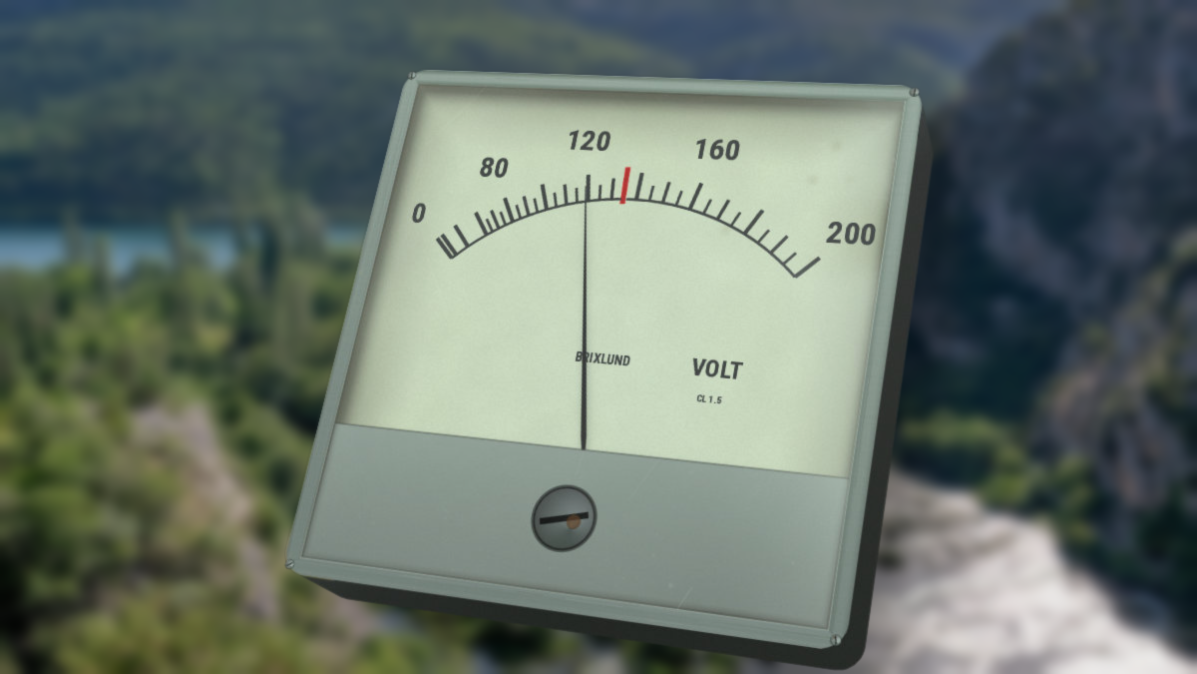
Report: 120,V
